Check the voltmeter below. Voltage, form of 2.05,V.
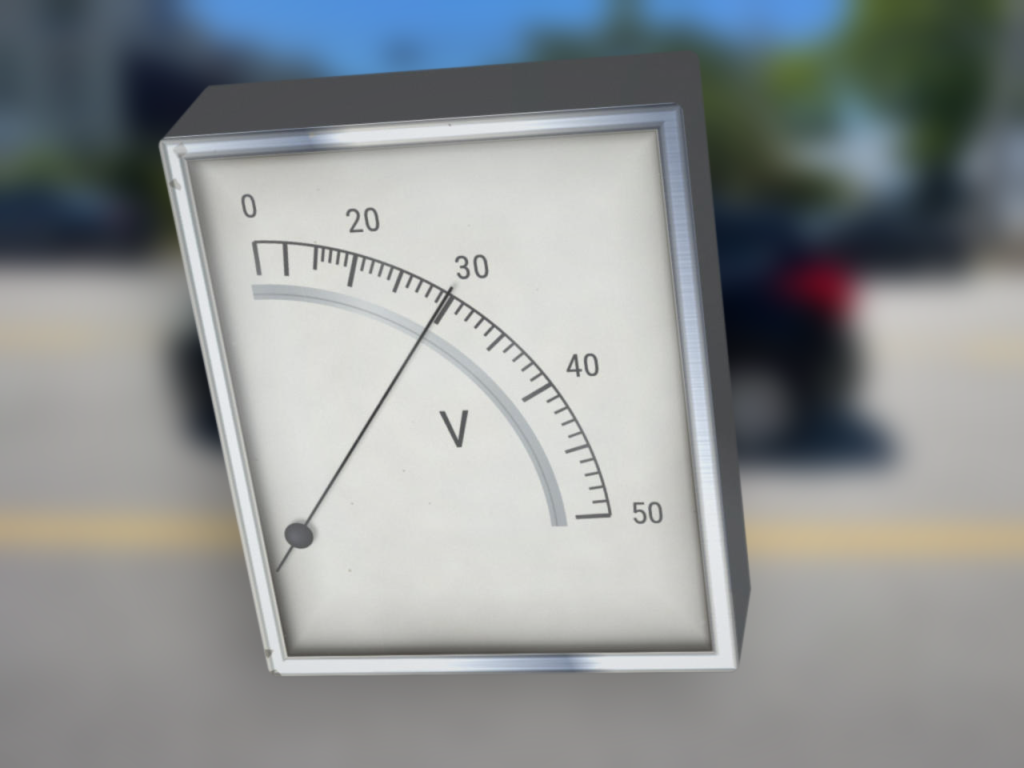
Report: 29.5,V
